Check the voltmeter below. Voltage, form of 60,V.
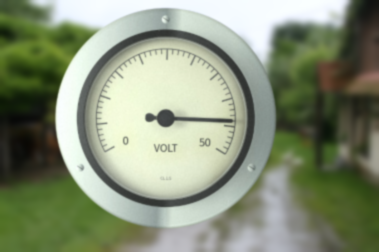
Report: 44,V
